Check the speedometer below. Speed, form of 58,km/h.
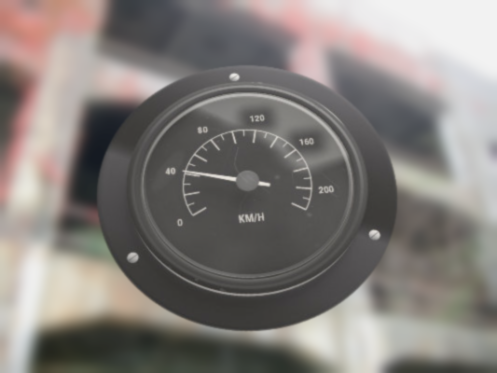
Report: 40,km/h
